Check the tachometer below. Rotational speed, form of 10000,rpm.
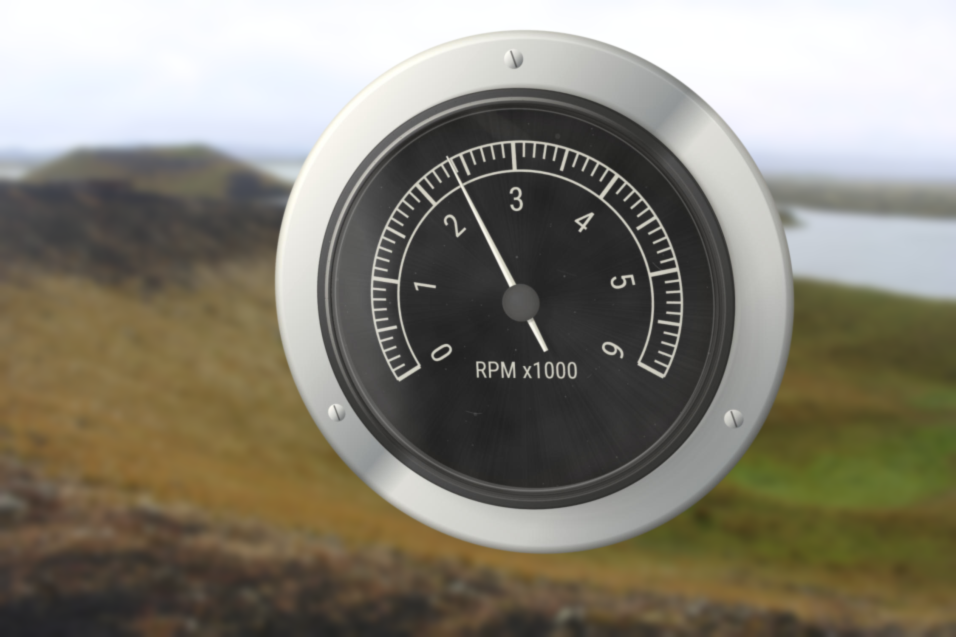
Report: 2400,rpm
